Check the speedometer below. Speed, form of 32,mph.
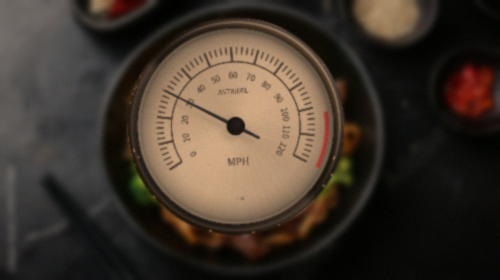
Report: 30,mph
